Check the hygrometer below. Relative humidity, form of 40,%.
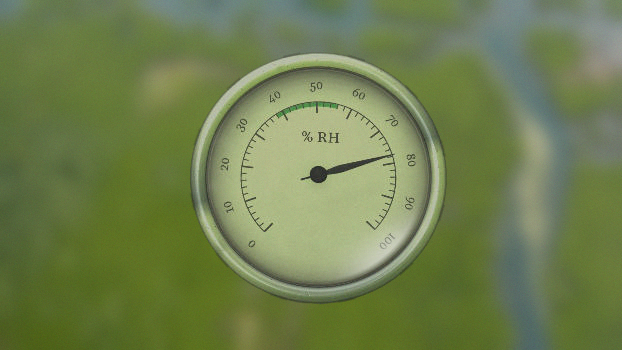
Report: 78,%
